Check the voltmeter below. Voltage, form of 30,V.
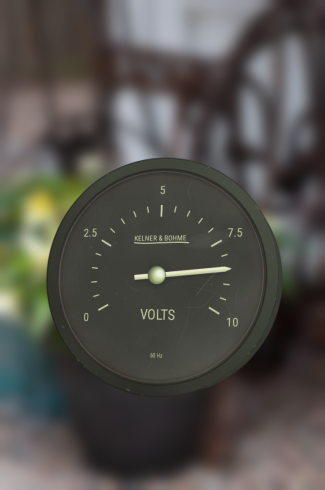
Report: 8.5,V
